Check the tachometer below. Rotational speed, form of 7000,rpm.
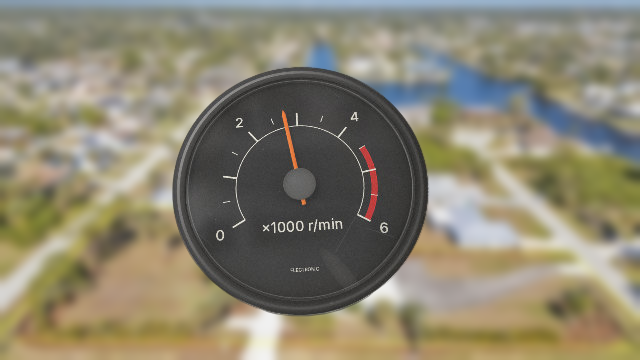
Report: 2750,rpm
